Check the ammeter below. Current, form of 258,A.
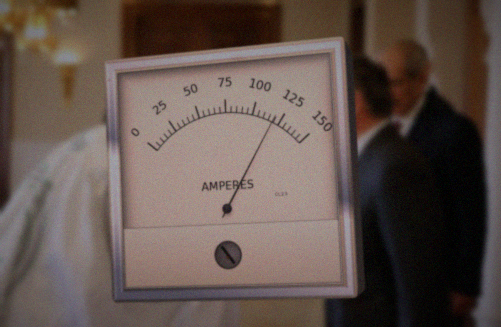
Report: 120,A
